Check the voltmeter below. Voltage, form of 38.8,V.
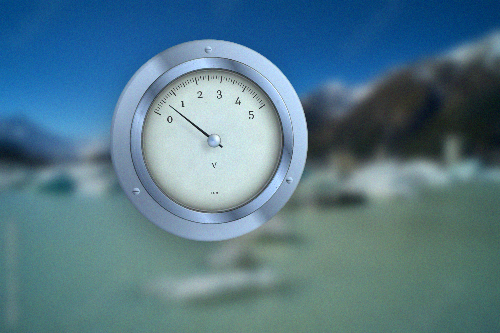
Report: 0.5,V
